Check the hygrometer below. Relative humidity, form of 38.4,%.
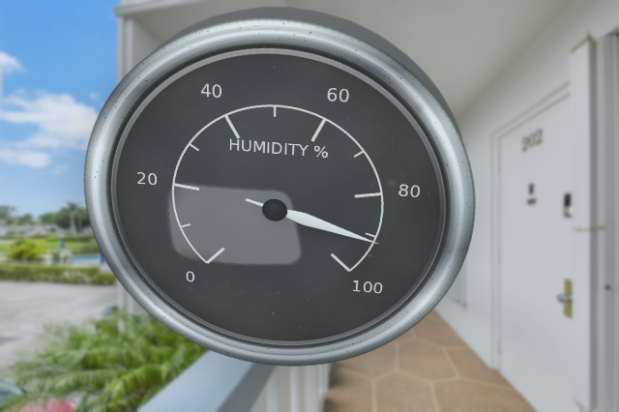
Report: 90,%
